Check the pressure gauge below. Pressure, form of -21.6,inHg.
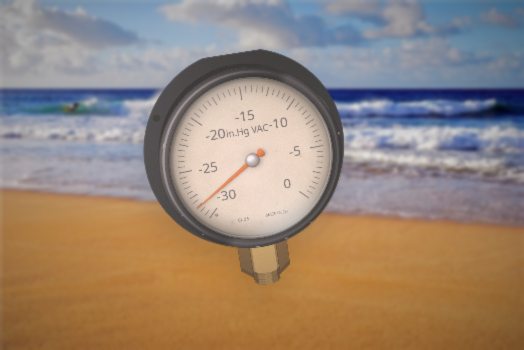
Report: -28.5,inHg
